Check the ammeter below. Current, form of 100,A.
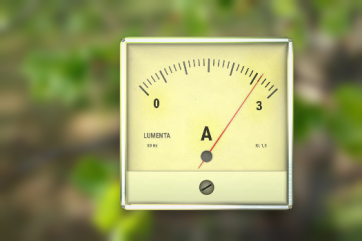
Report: 2.6,A
